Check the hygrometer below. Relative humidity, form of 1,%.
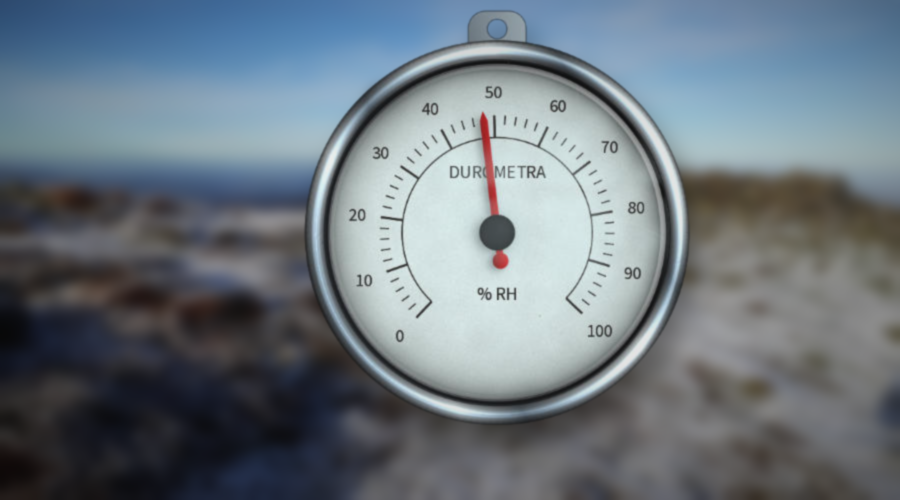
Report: 48,%
